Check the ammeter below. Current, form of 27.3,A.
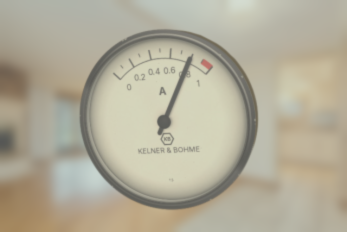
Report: 0.8,A
